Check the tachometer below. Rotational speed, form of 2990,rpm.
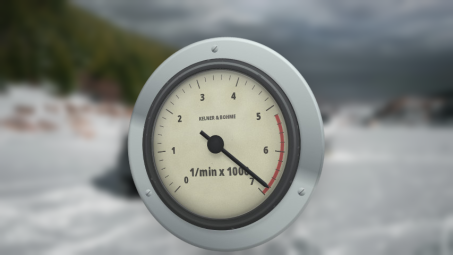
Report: 6800,rpm
